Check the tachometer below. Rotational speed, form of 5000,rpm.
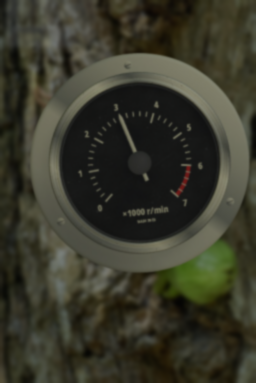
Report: 3000,rpm
